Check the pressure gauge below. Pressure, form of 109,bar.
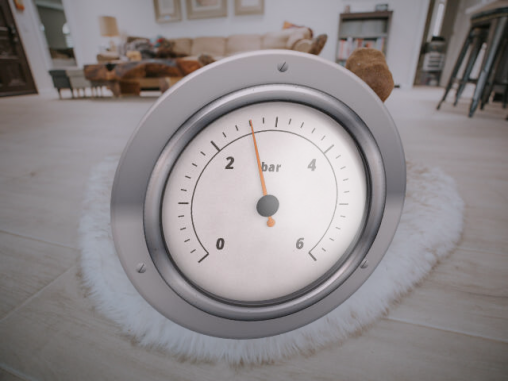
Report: 2.6,bar
